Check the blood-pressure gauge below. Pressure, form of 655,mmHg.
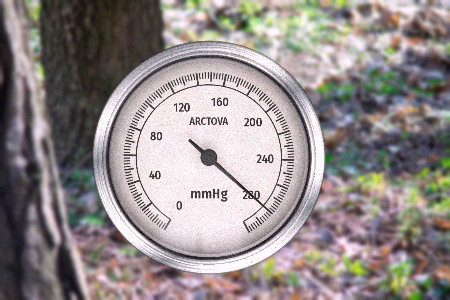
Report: 280,mmHg
